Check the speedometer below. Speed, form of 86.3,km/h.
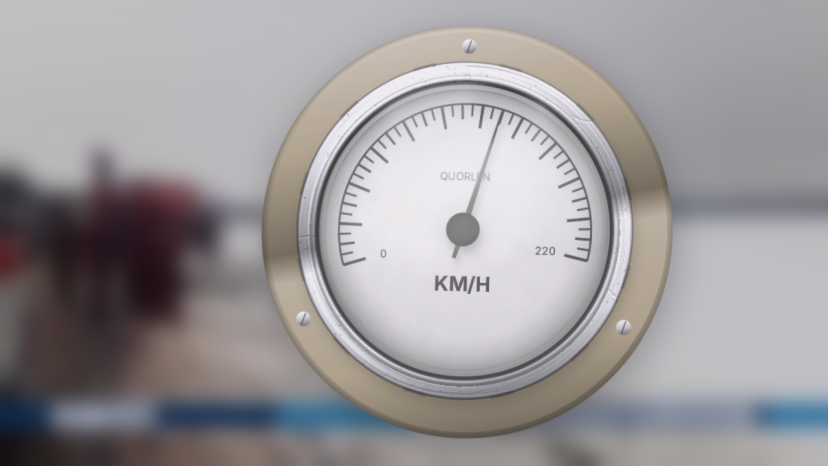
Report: 130,km/h
